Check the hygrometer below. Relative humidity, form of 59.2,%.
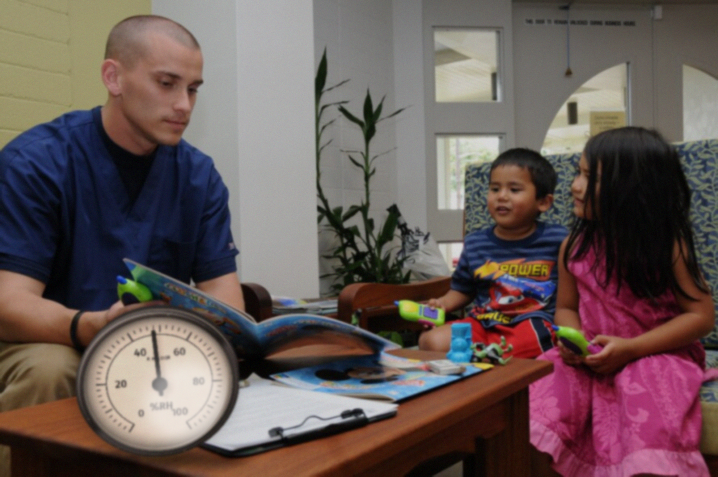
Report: 48,%
